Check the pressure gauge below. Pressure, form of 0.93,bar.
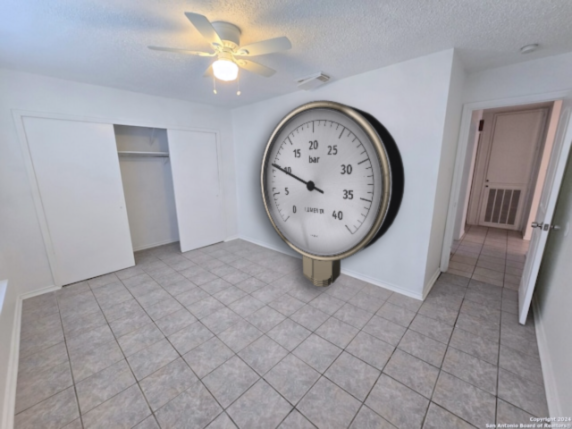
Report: 10,bar
